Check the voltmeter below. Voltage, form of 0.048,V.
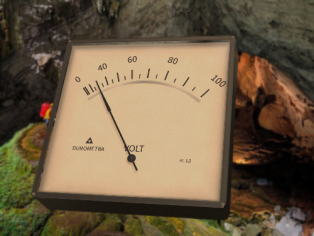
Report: 30,V
